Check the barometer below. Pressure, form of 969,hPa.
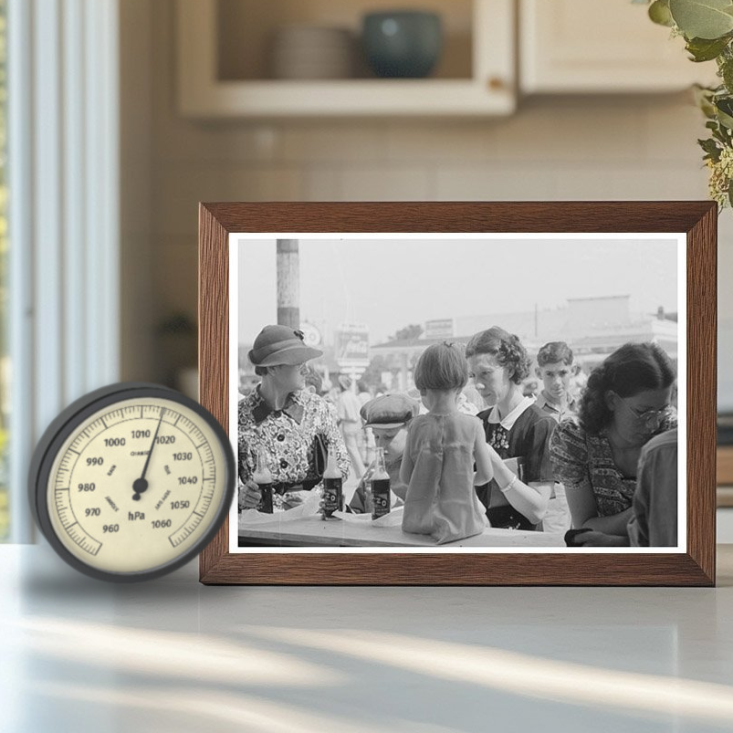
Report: 1015,hPa
